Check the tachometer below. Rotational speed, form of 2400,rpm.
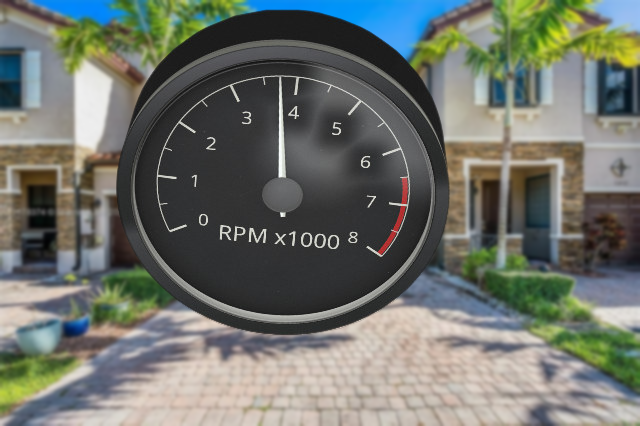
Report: 3750,rpm
